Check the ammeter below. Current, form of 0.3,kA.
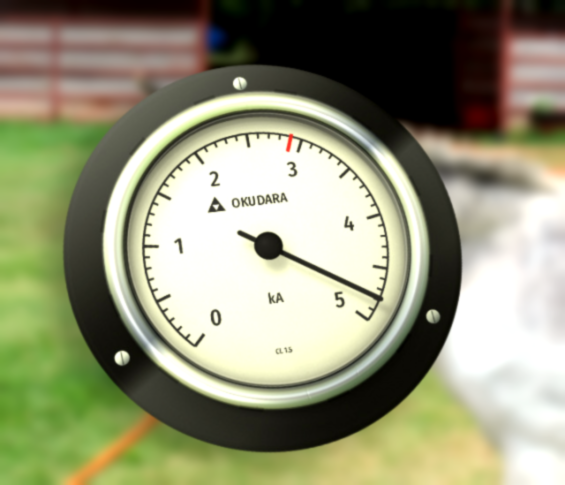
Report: 4.8,kA
